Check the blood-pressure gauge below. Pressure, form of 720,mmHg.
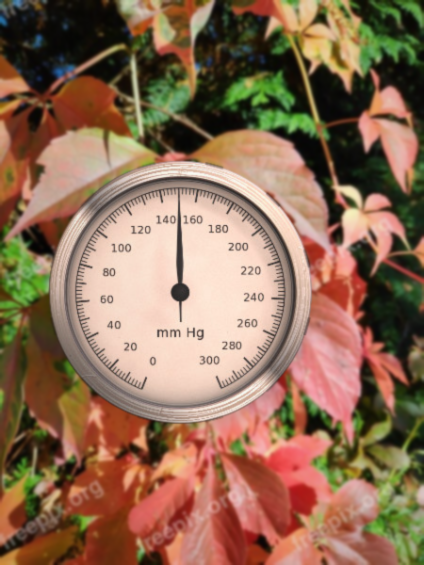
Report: 150,mmHg
